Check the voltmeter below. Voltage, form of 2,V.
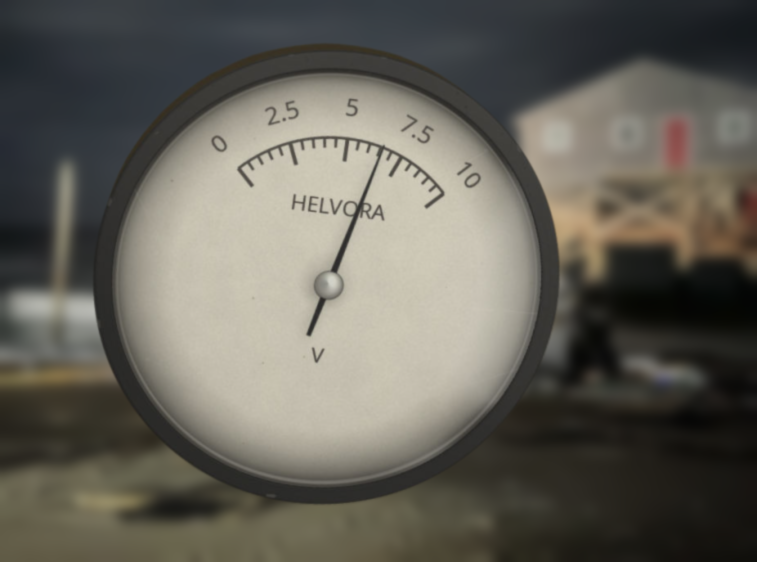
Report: 6.5,V
